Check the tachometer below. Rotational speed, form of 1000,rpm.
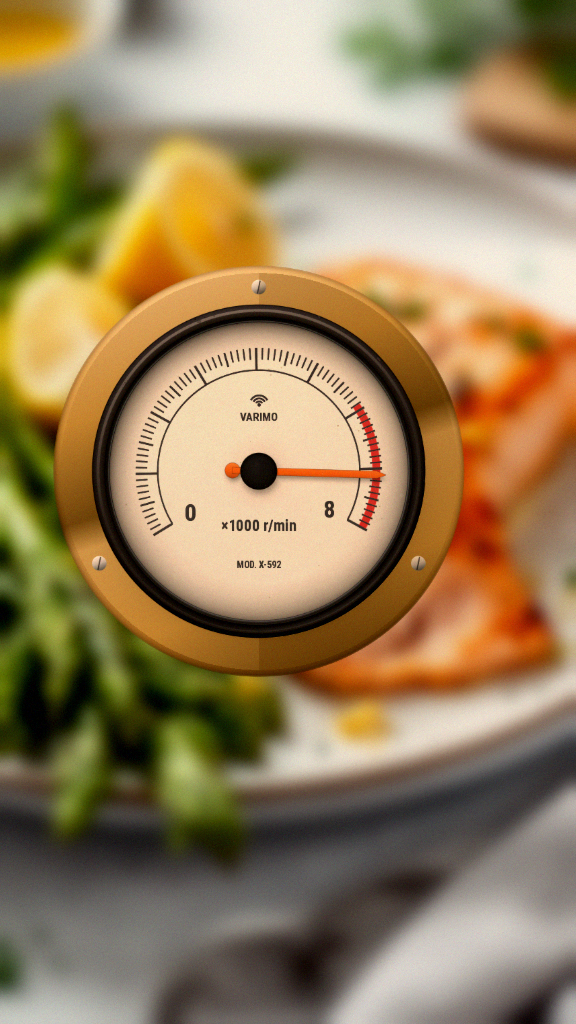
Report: 7100,rpm
